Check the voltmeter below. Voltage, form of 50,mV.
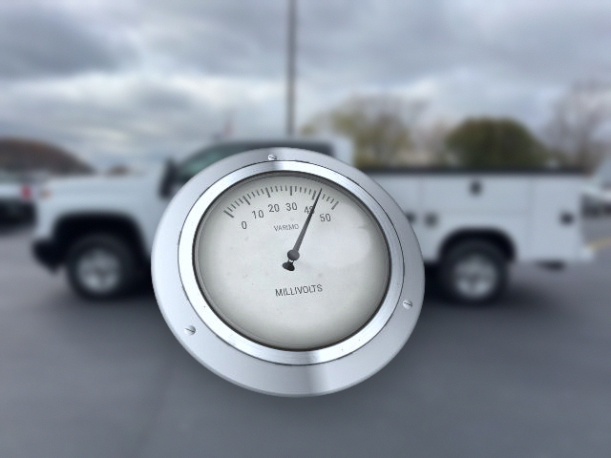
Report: 42,mV
